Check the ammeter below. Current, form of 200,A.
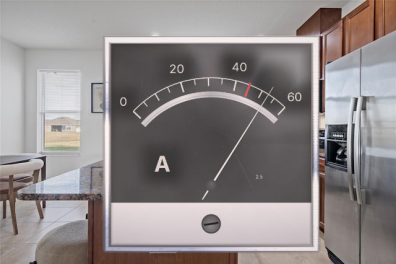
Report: 52.5,A
